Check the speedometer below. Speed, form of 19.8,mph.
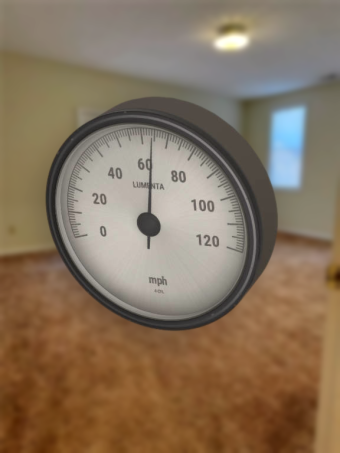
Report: 65,mph
